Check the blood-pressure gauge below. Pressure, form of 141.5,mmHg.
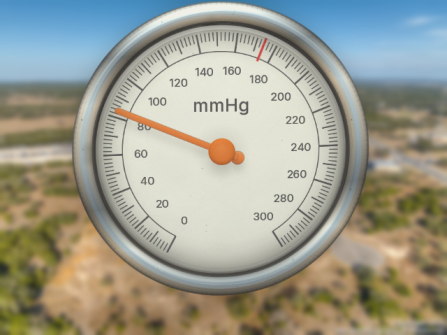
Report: 84,mmHg
